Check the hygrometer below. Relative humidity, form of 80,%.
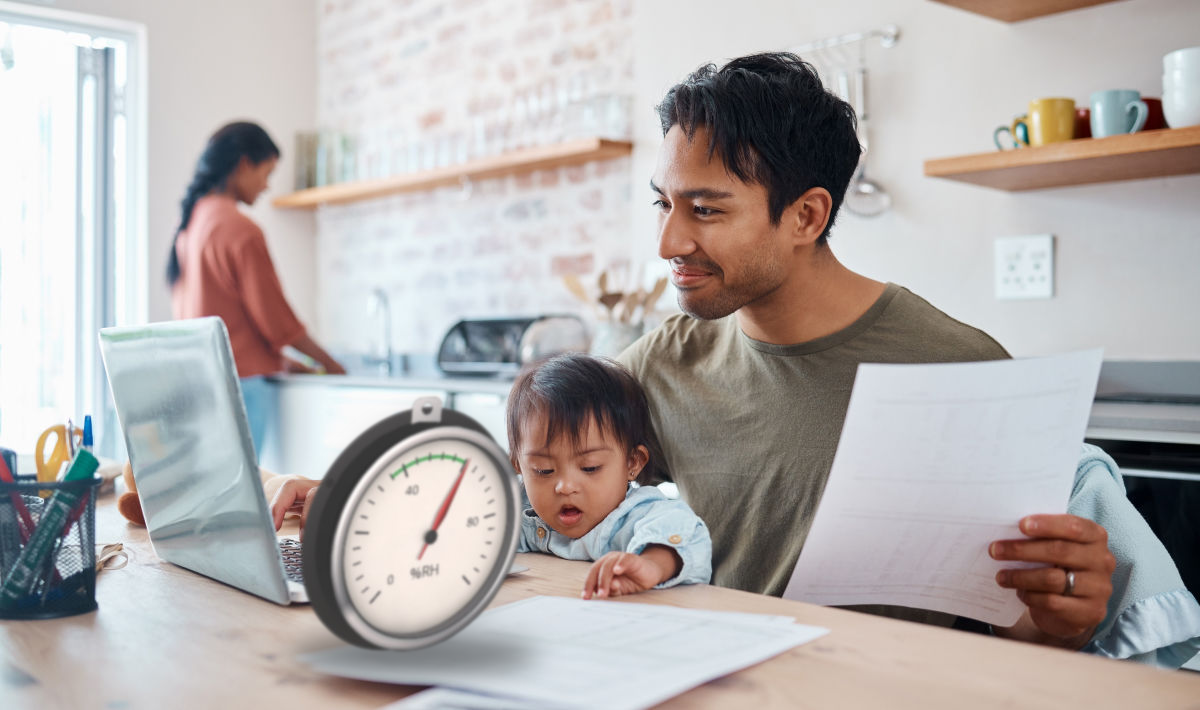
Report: 60,%
